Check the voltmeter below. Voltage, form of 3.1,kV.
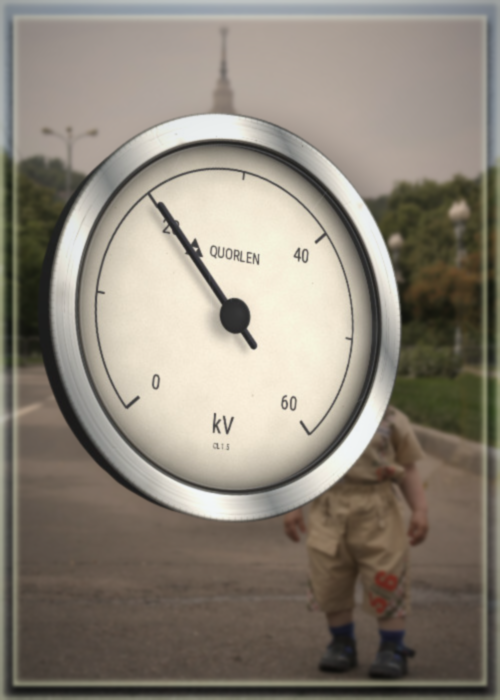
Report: 20,kV
